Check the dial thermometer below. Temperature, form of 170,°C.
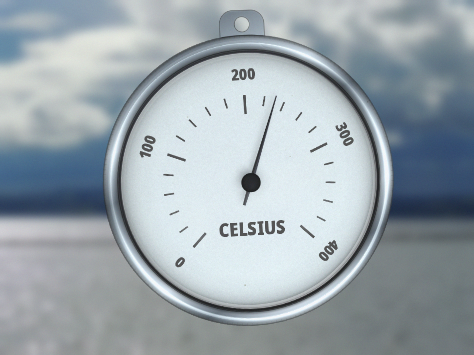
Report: 230,°C
